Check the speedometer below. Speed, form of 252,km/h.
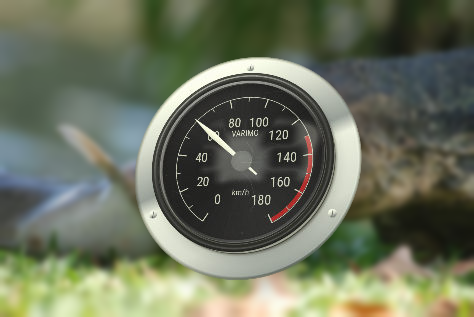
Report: 60,km/h
